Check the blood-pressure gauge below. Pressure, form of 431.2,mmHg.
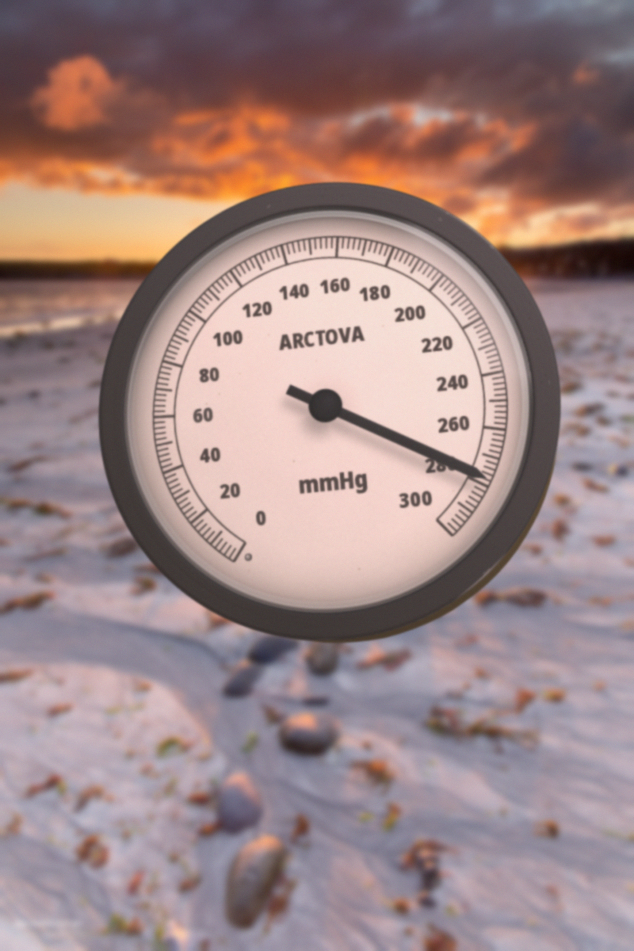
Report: 278,mmHg
